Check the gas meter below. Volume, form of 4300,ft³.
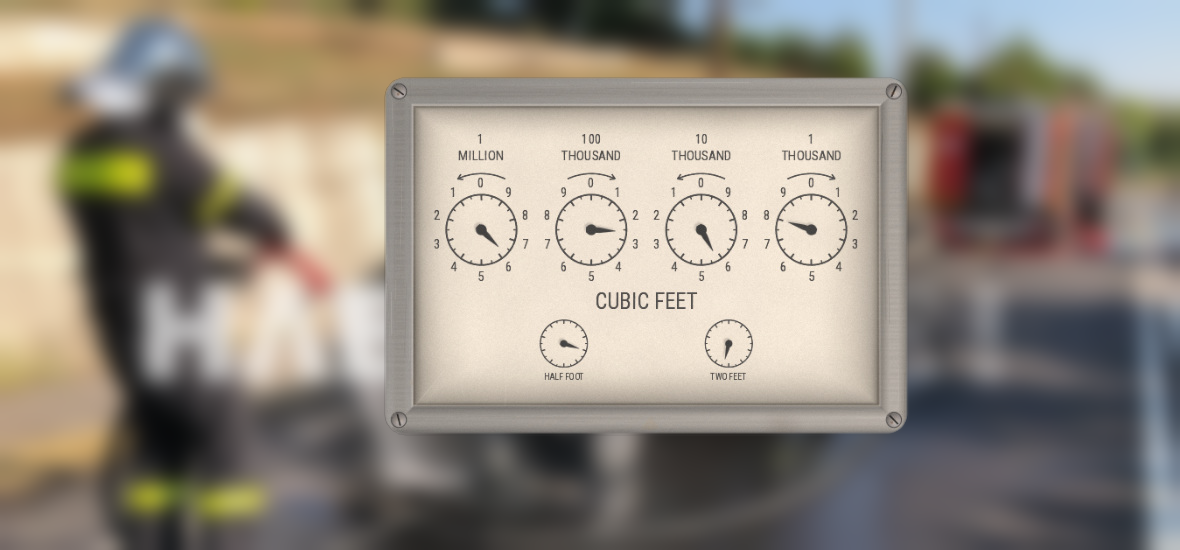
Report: 625800,ft³
